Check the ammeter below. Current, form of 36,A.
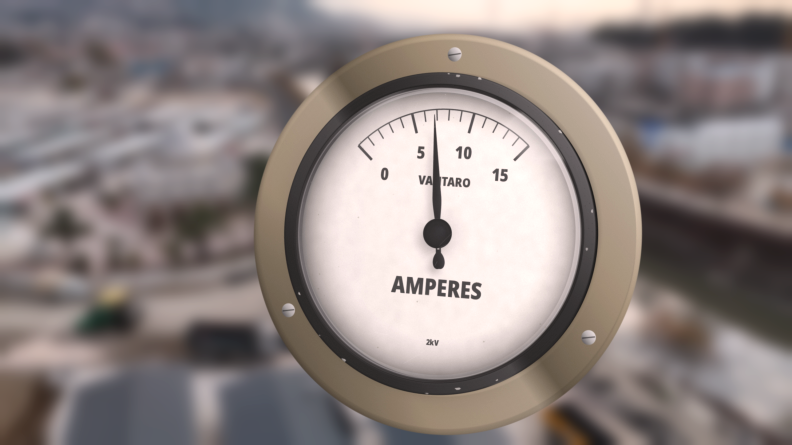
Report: 7,A
